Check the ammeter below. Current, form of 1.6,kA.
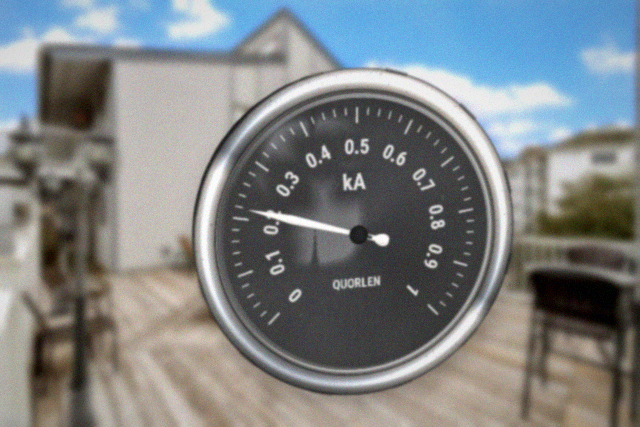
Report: 0.22,kA
